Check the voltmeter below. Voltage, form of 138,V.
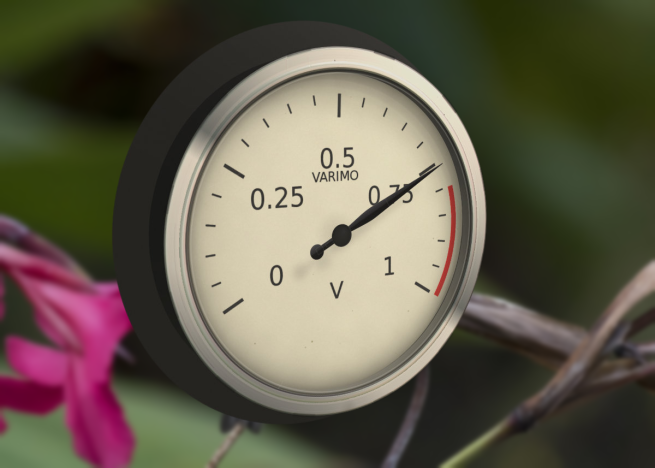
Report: 0.75,V
